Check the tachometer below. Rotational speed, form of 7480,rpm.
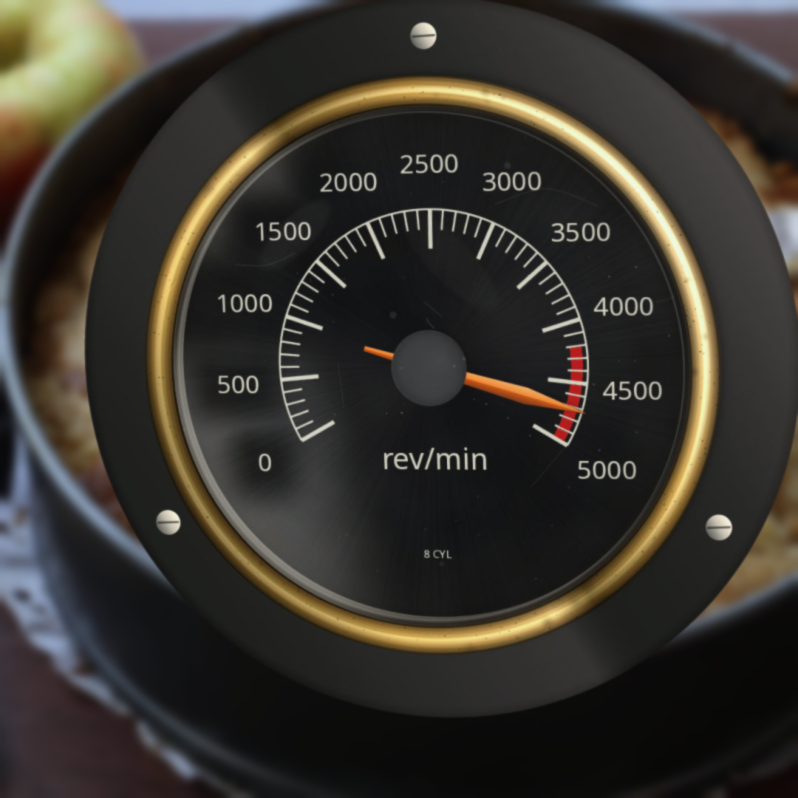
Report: 4700,rpm
